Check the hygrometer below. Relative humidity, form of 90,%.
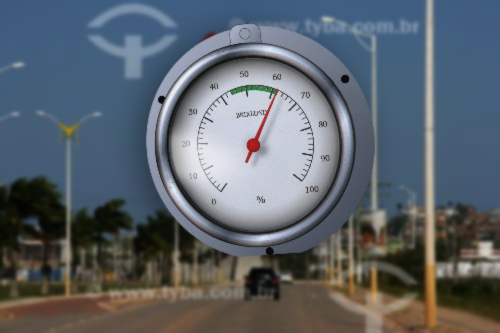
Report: 62,%
